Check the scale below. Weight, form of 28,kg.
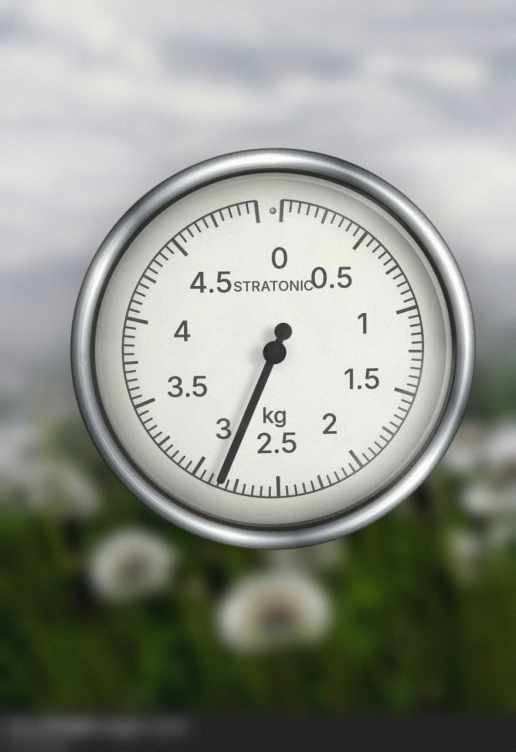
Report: 2.85,kg
